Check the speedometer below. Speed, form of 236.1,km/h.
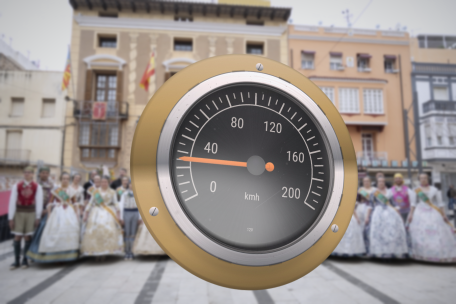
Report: 25,km/h
